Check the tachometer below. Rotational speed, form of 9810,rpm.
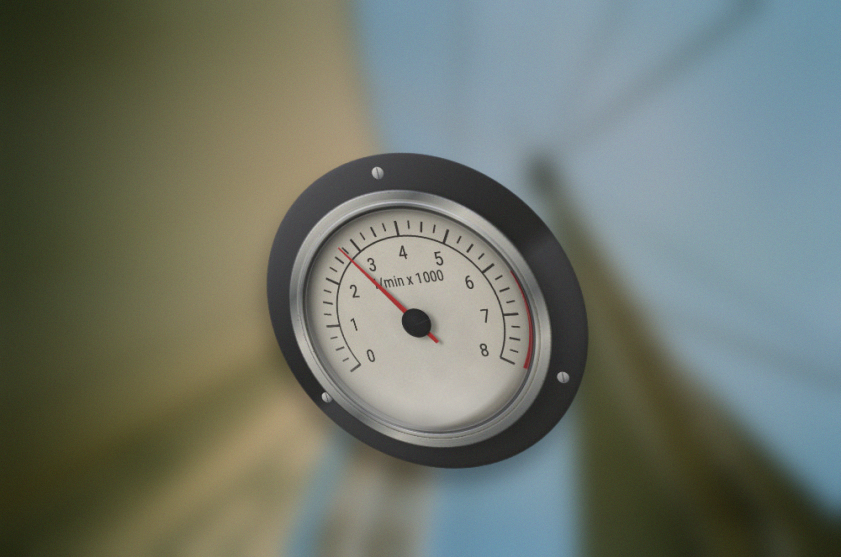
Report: 2750,rpm
